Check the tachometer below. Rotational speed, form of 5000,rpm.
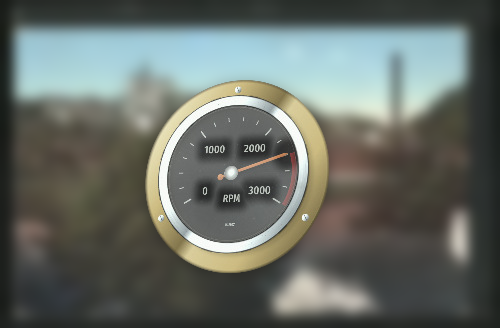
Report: 2400,rpm
